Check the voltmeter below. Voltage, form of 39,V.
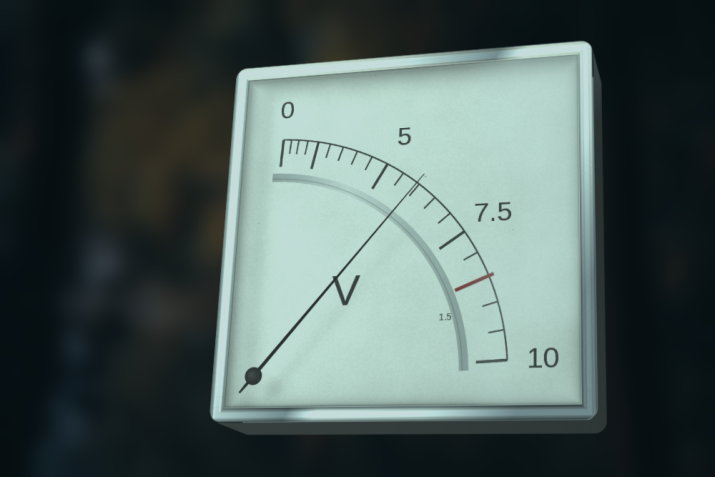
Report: 6,V
